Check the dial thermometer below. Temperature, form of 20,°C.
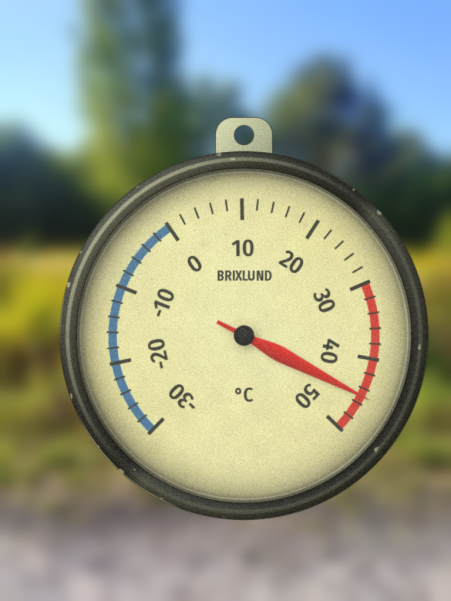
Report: 45,°C
